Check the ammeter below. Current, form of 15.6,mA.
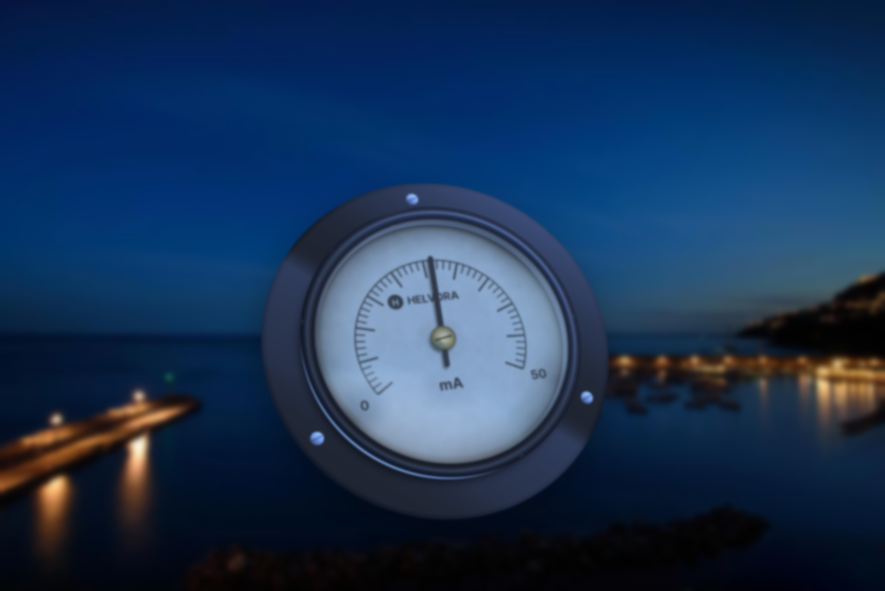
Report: 26,mA
